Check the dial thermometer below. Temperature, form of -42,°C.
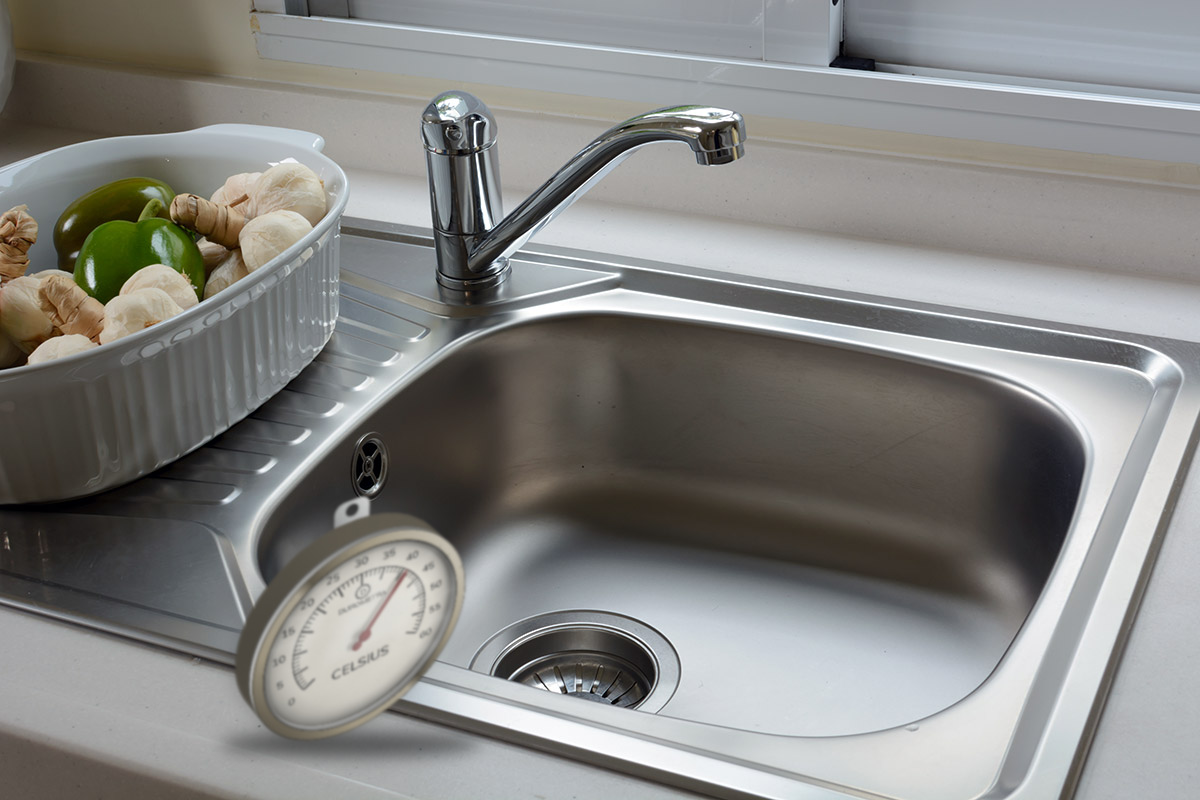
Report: 40,°C
